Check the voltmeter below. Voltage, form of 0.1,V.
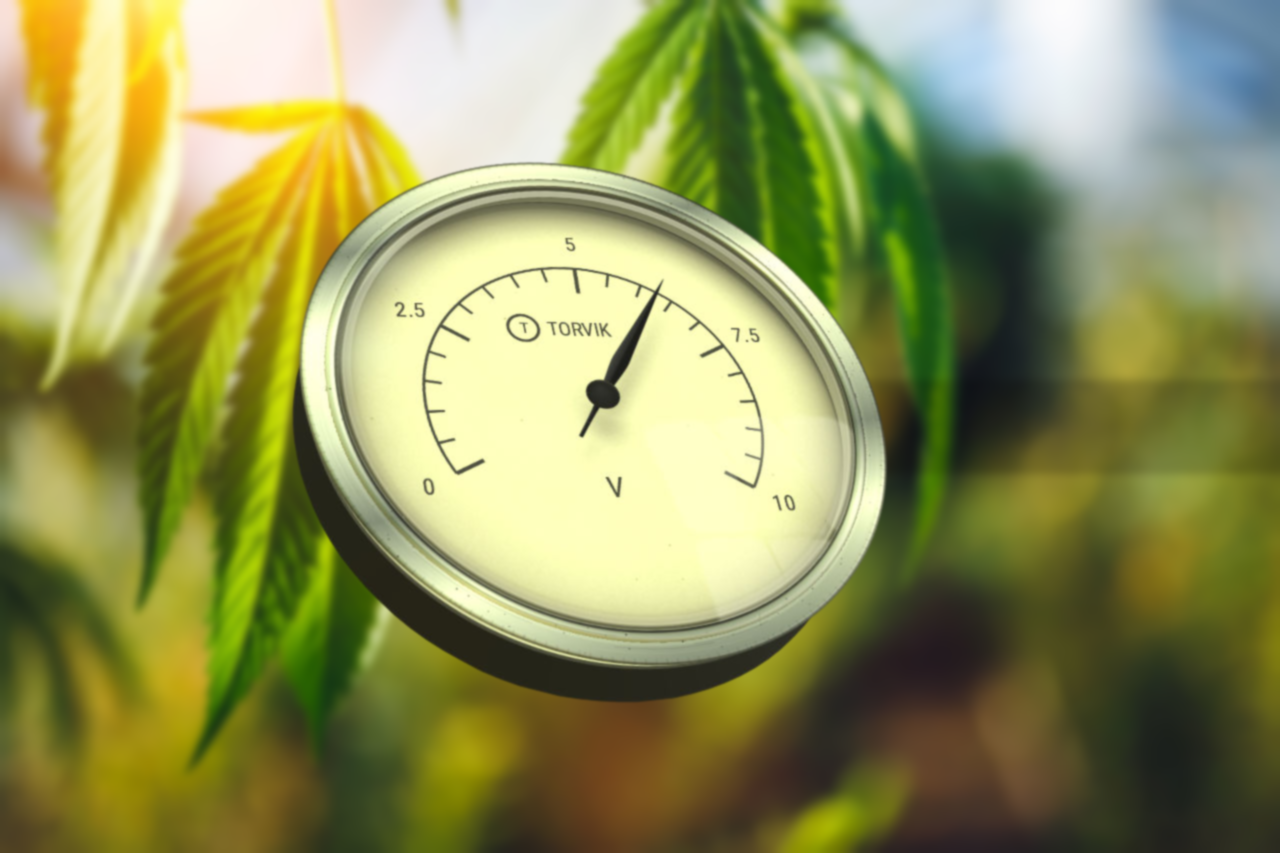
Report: 6.25,V
